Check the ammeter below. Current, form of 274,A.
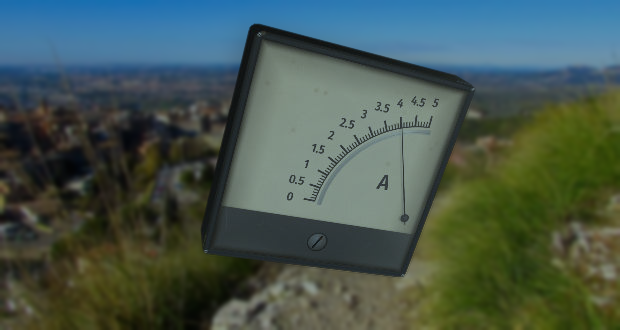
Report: 4,A
